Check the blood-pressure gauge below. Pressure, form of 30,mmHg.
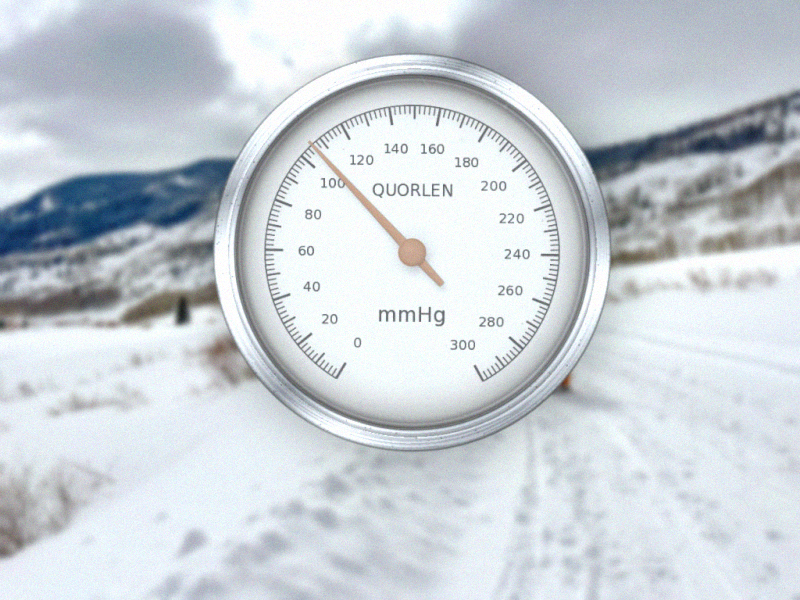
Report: 106,mmHg
